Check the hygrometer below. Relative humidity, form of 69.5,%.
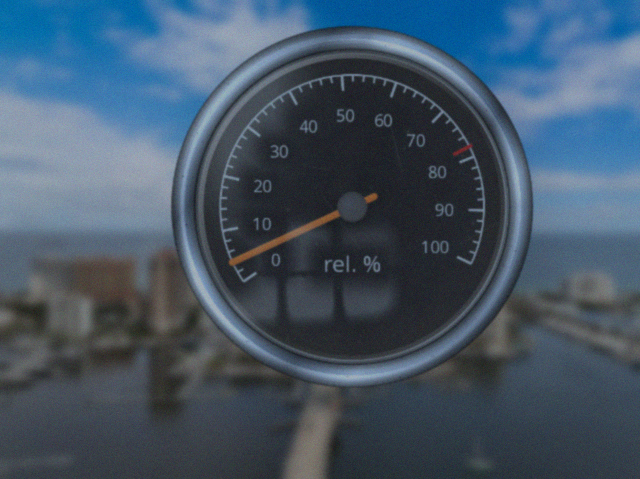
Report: 4,%
